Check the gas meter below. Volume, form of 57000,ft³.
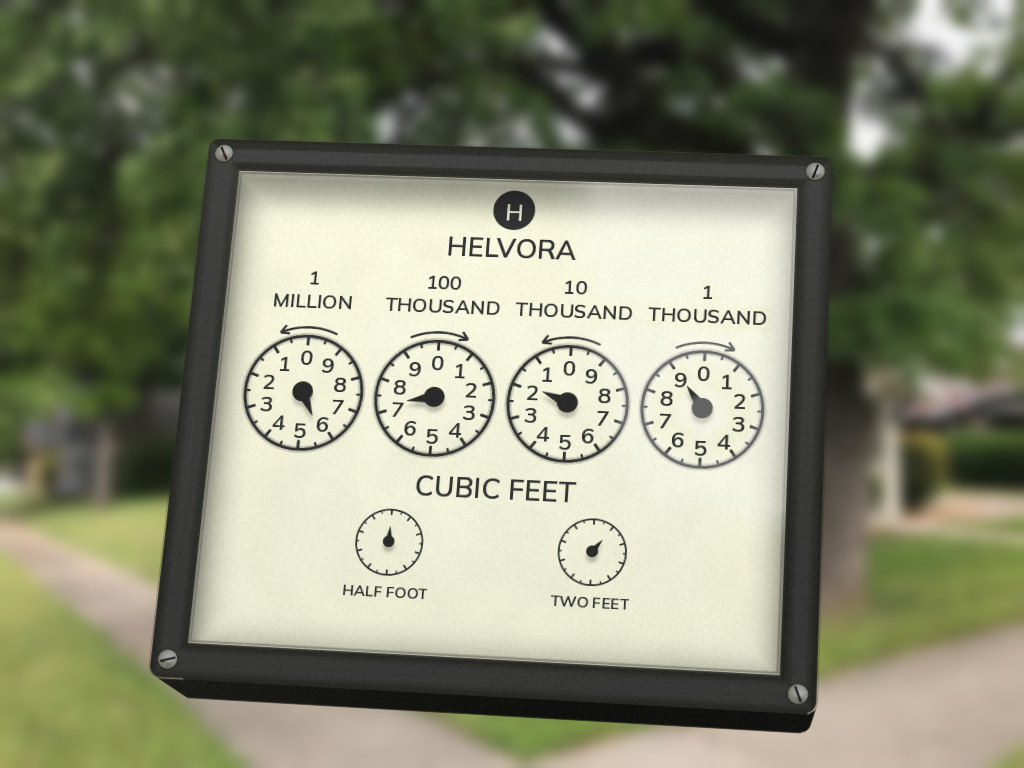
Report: 571900,ft³
